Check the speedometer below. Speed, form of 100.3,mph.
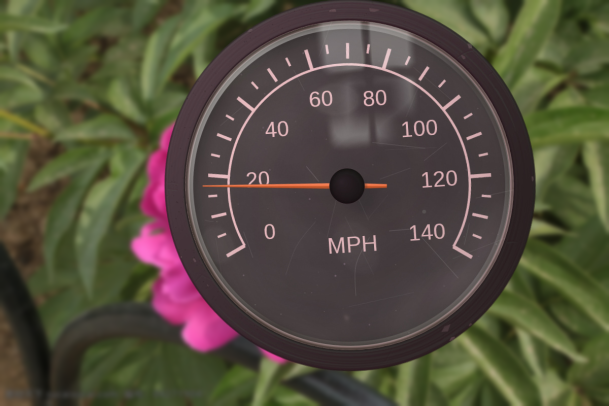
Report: 17.5,mph
